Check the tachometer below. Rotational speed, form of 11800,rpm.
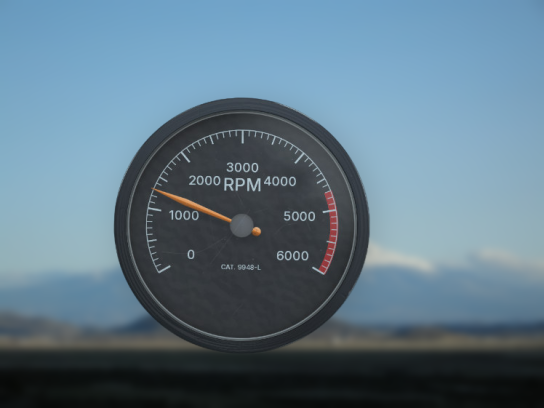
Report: 1300,rpm
